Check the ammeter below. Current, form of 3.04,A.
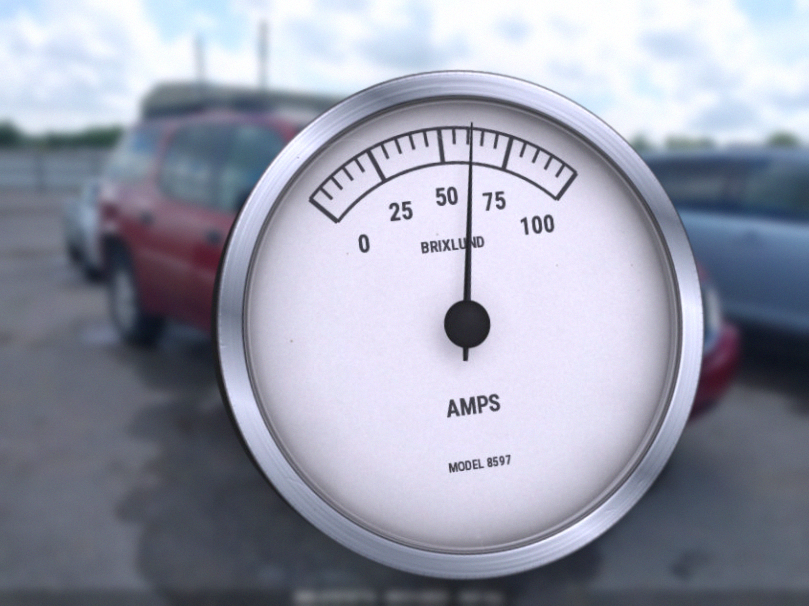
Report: 60,A
